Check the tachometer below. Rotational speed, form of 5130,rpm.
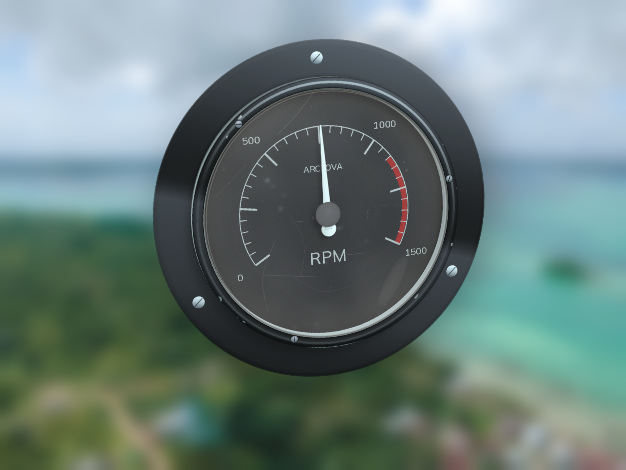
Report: 750,rpm
